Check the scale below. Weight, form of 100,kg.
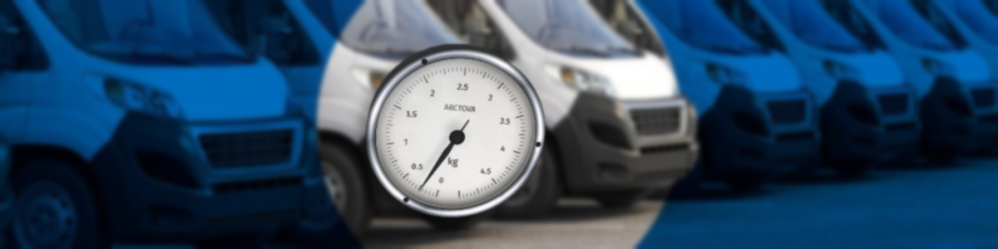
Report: 0.25,kg
